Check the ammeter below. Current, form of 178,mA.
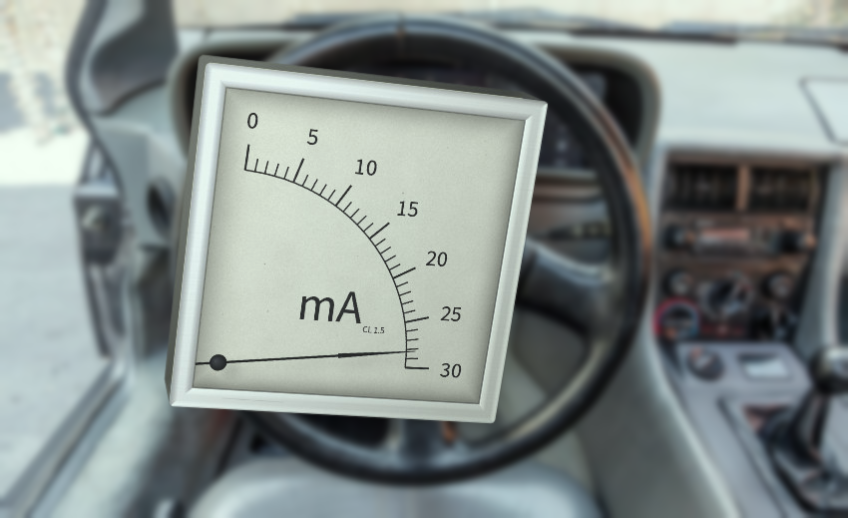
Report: 28,mA
